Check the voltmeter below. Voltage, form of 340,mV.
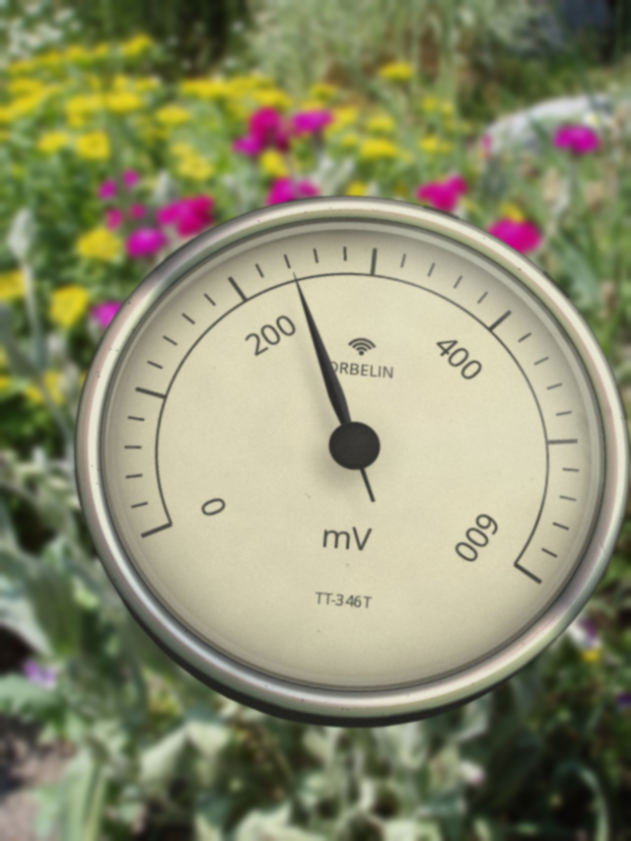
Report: 240,mV
